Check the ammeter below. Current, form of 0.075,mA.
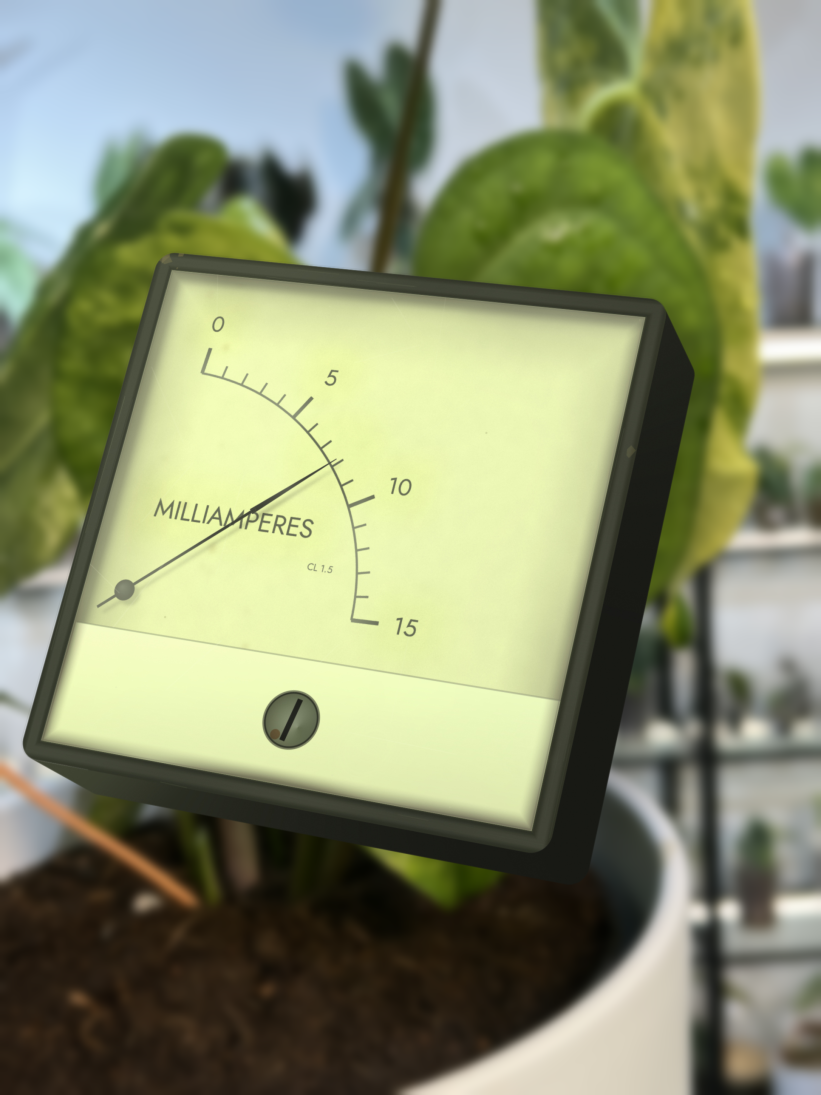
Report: 8,mA
